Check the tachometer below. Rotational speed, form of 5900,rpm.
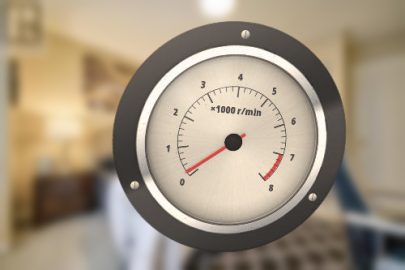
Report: 200,rpm
